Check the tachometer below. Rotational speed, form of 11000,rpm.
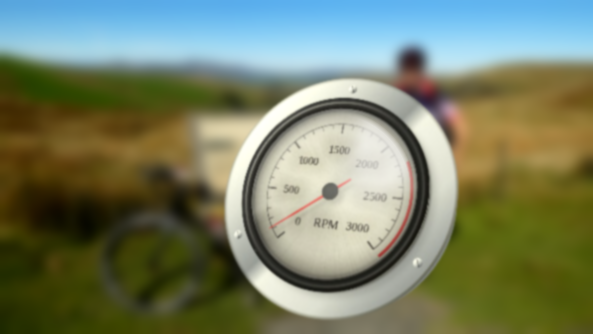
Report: 100,rpm
